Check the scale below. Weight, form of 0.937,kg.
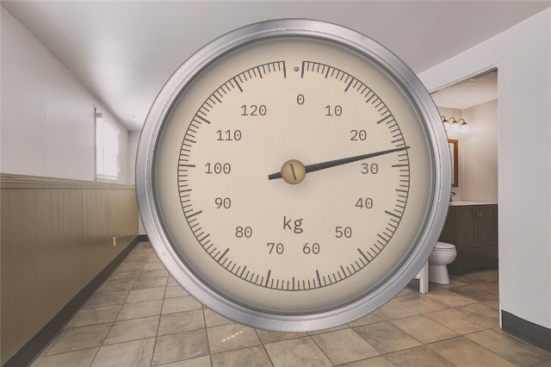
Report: 27,kg
